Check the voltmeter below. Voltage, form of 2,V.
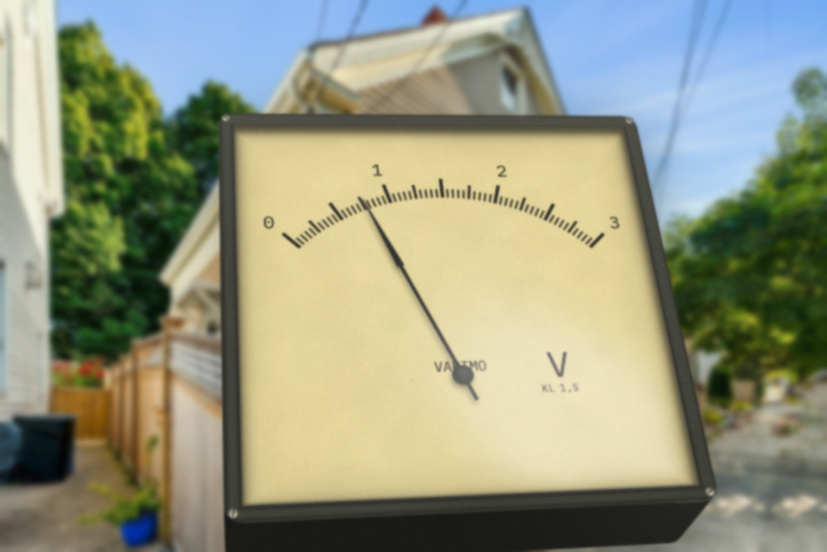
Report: 0.75,V
